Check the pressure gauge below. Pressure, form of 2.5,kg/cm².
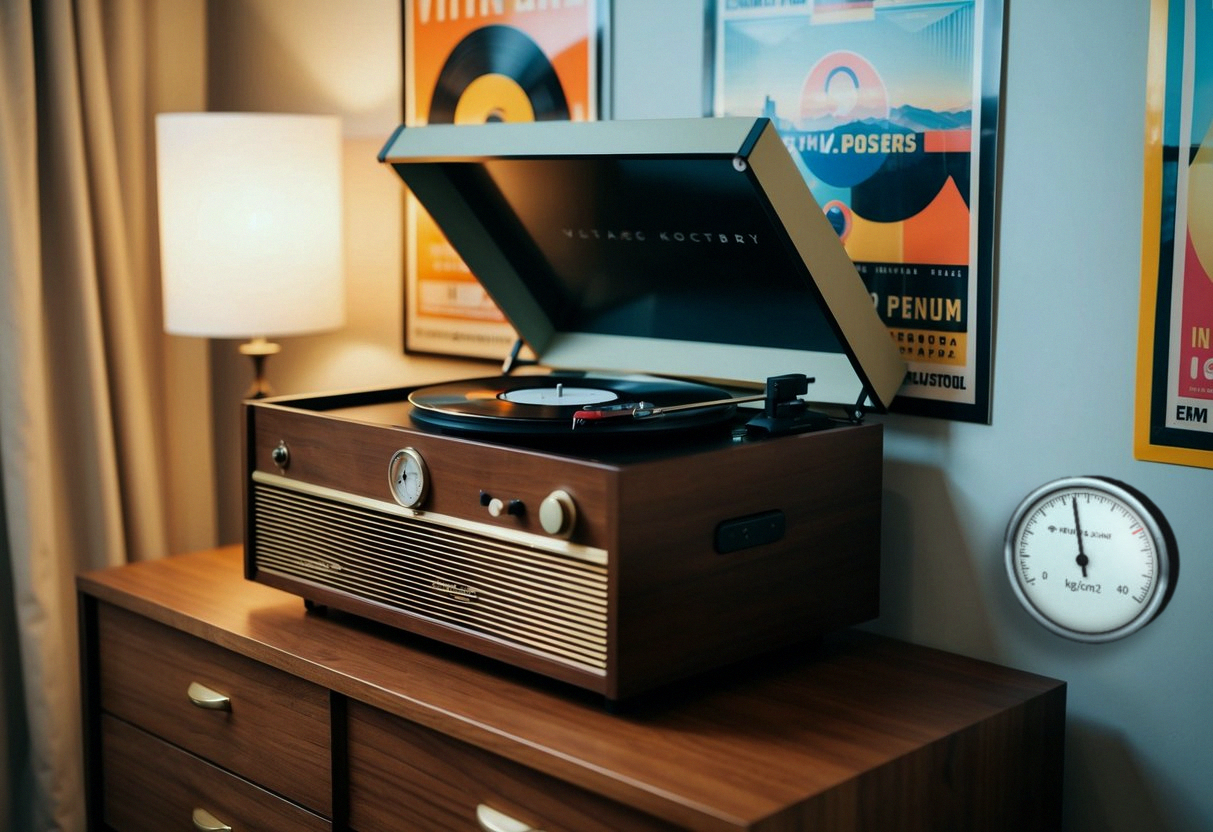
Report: 18,kg/cm²
